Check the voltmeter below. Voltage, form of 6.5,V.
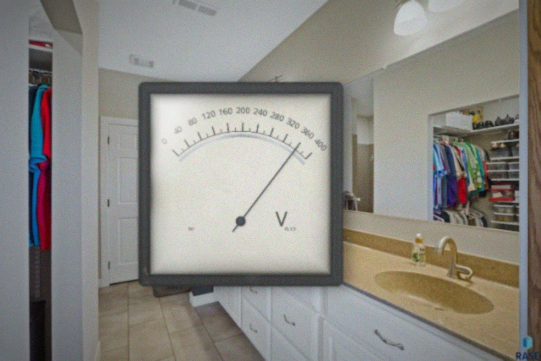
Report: 360,V
